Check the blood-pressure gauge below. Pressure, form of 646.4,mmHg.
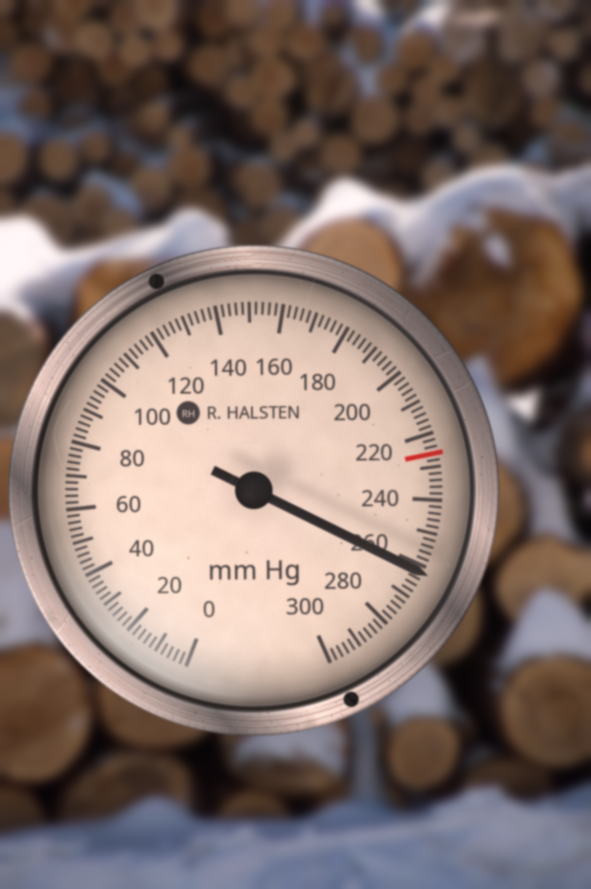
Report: 262,mmHg
